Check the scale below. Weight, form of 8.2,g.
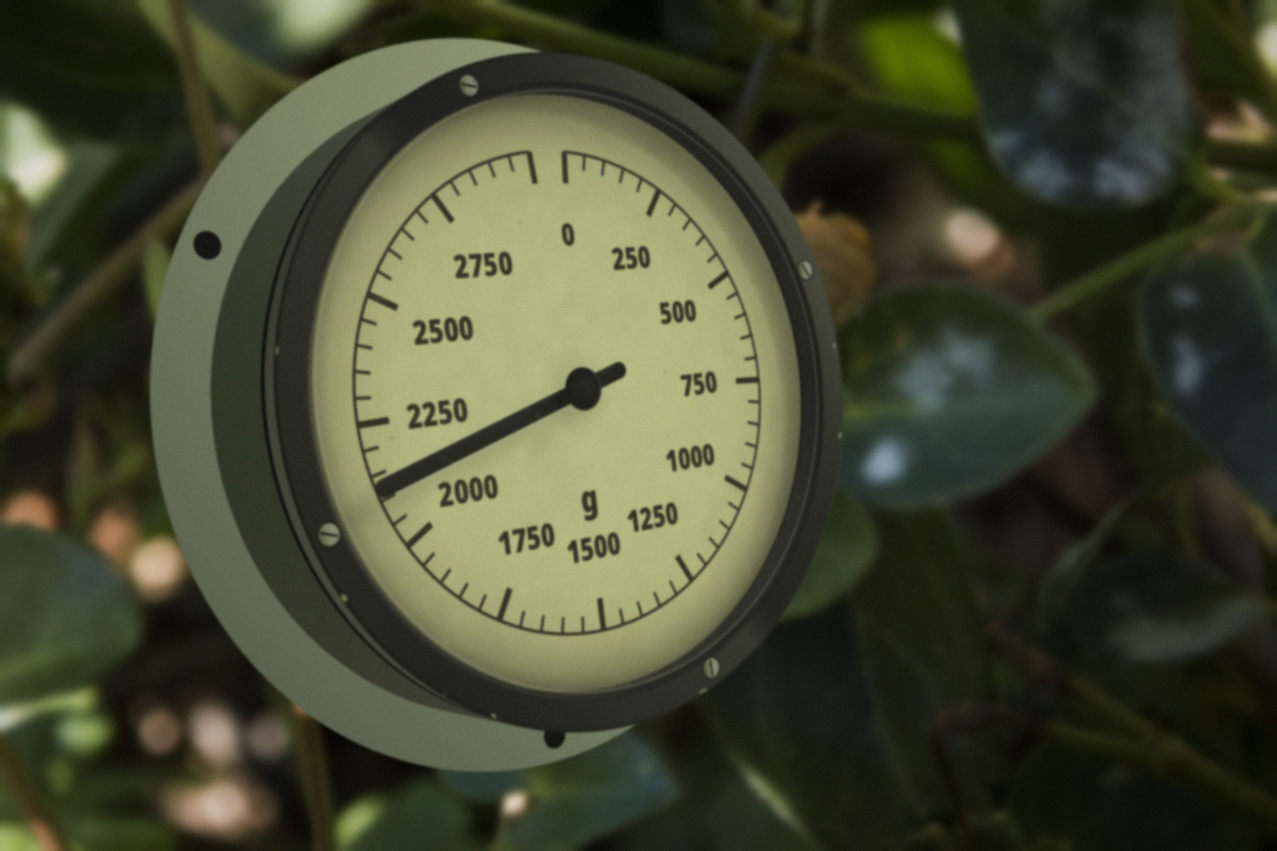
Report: 2125,g
